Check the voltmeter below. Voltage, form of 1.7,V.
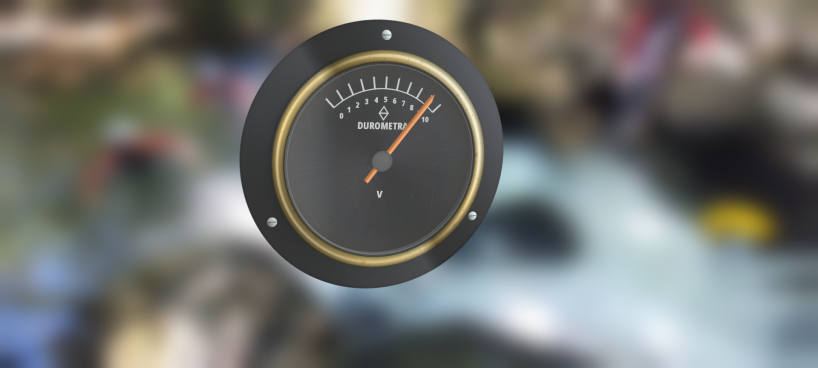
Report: 9,V
